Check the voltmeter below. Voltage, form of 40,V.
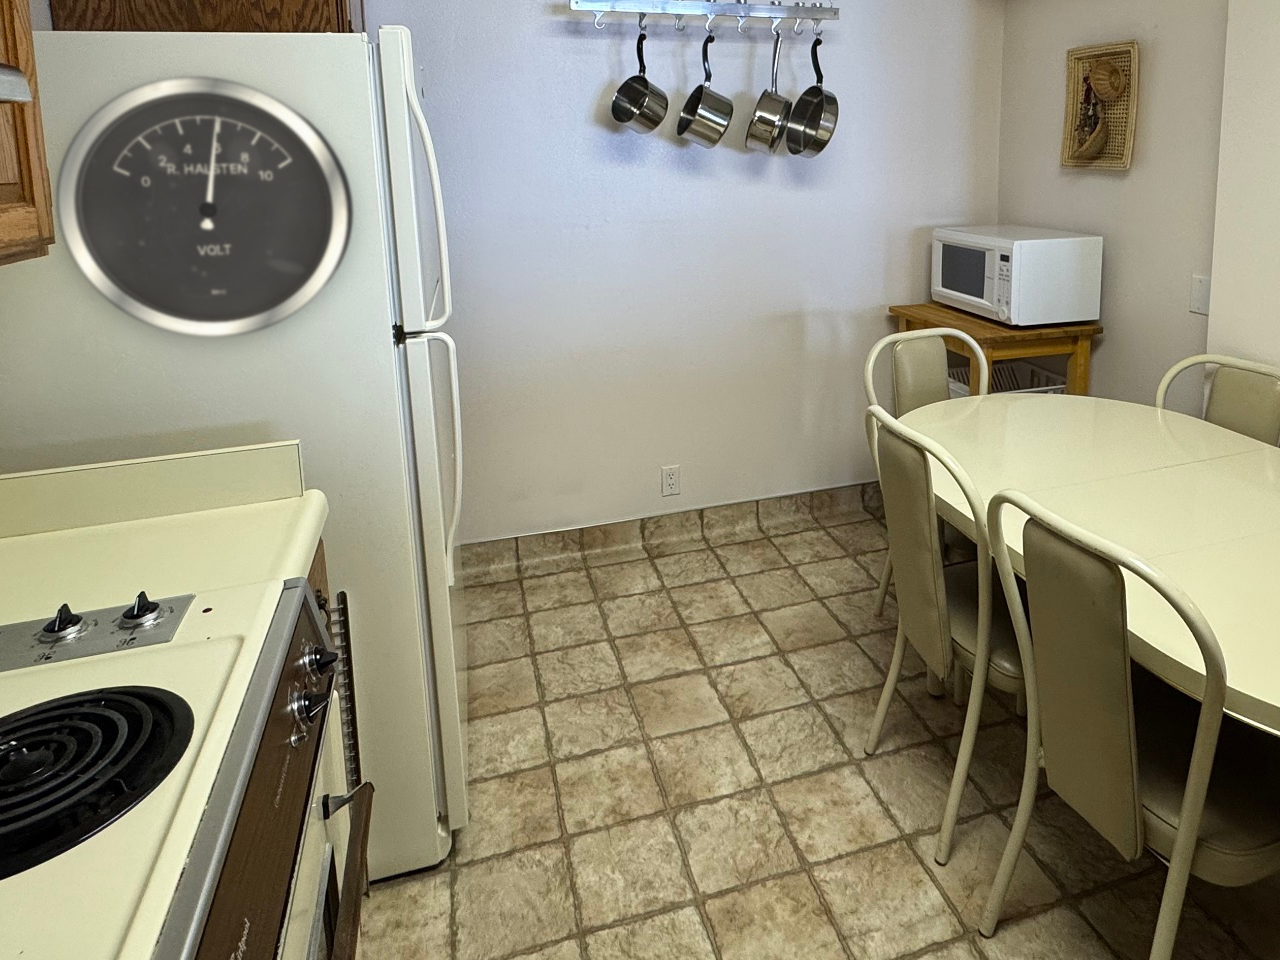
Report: 6,V
